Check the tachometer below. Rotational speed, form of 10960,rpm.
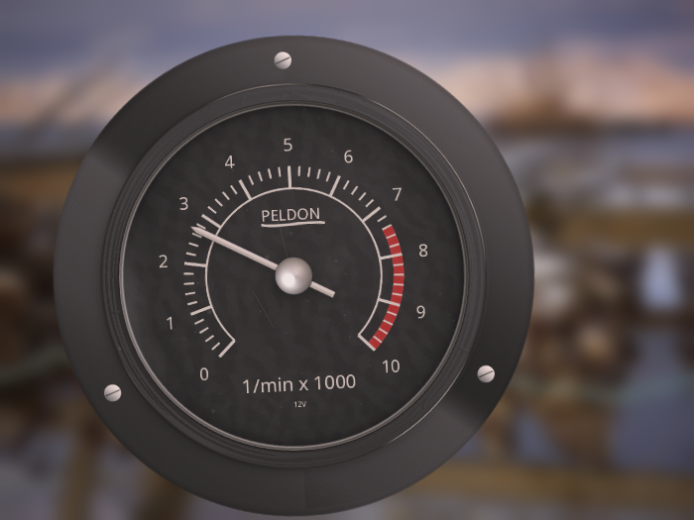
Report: 2700,rpm
